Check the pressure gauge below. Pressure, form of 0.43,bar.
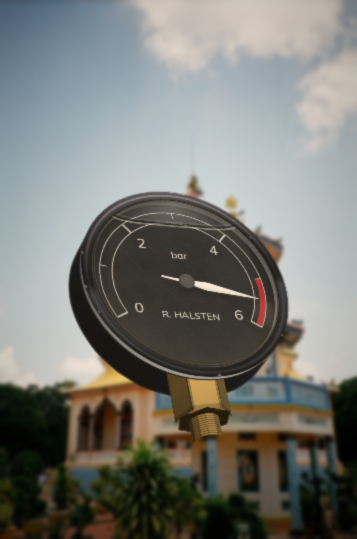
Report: 5.5,bar
